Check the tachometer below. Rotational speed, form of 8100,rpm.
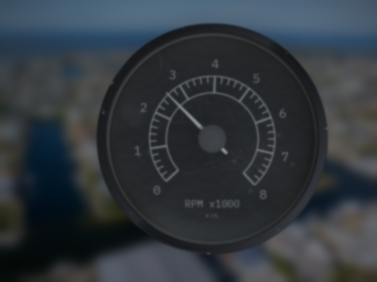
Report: 2600,rpm
